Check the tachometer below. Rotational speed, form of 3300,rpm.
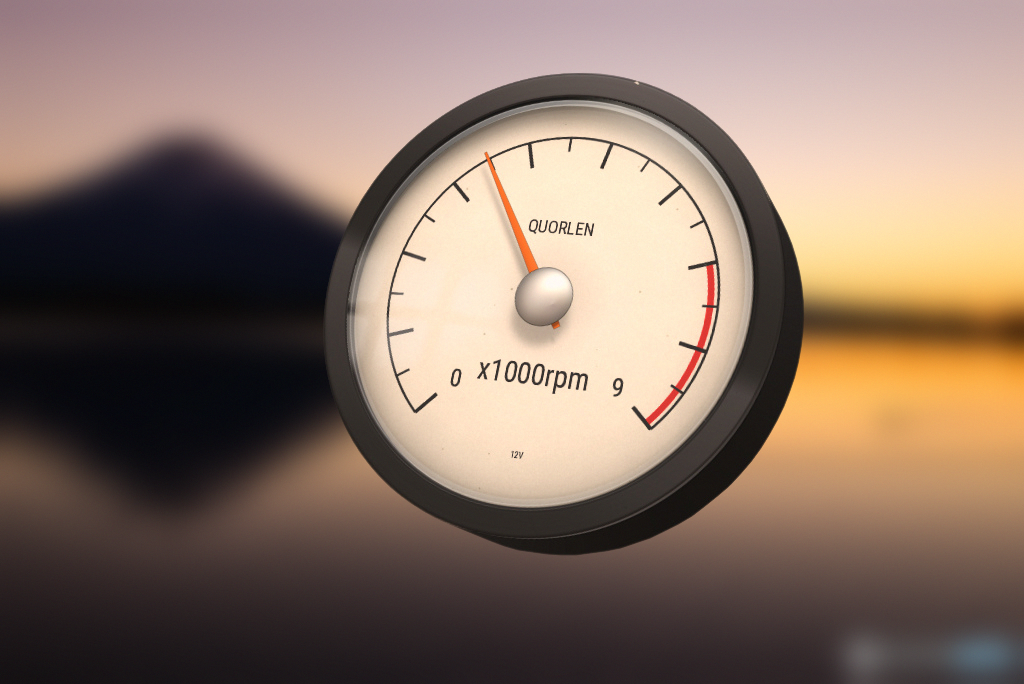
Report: 3500,rpm
